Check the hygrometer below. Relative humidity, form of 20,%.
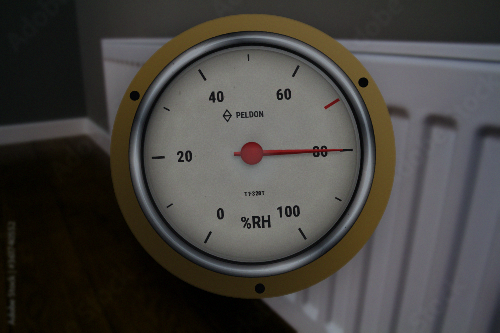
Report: 80,%
